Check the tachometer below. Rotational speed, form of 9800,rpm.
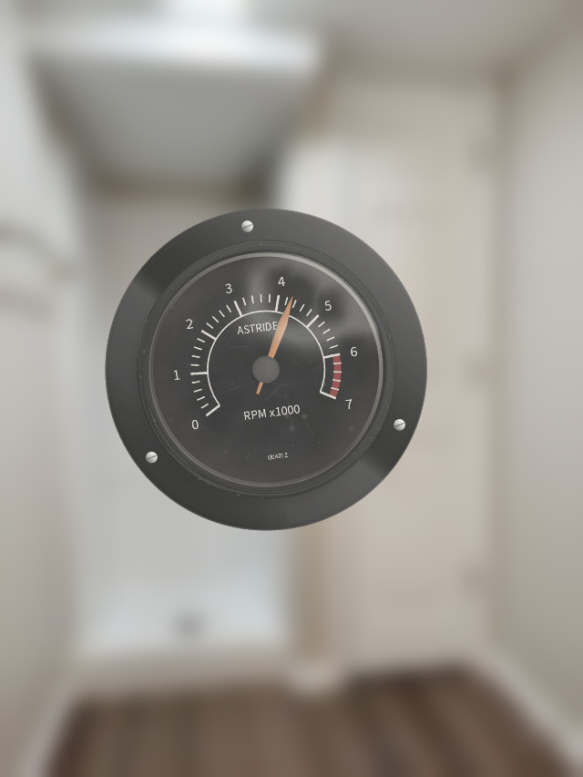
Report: 4300,rpm
